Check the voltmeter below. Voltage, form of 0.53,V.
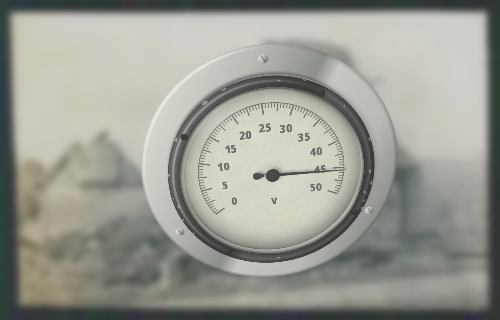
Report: 45,V
